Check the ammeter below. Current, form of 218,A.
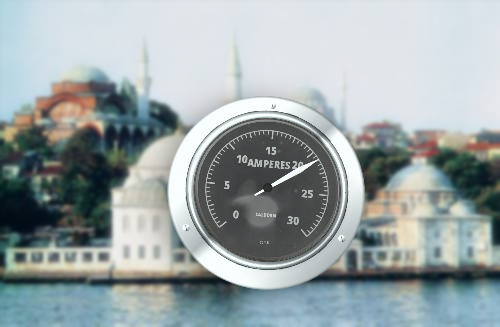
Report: 21,A
